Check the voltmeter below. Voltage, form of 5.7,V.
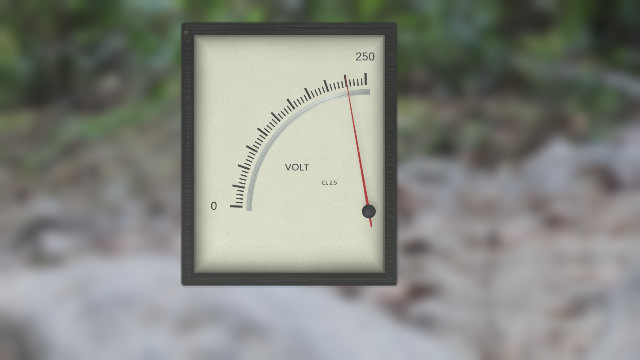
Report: 225,V
